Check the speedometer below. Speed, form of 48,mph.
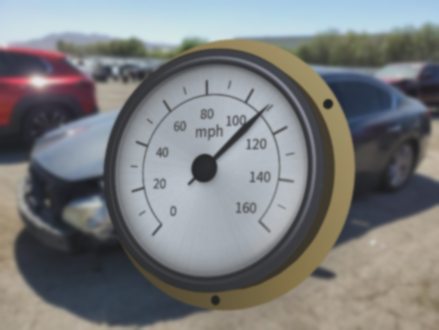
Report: 110,mph
